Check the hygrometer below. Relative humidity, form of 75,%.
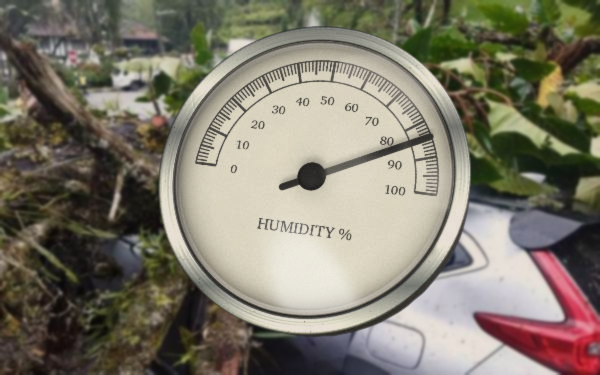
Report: 85,%
